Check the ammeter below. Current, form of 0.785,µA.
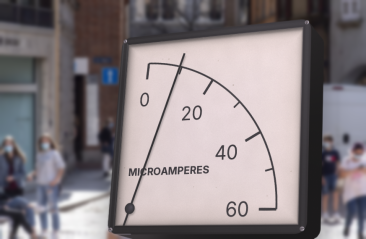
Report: 10,µA
